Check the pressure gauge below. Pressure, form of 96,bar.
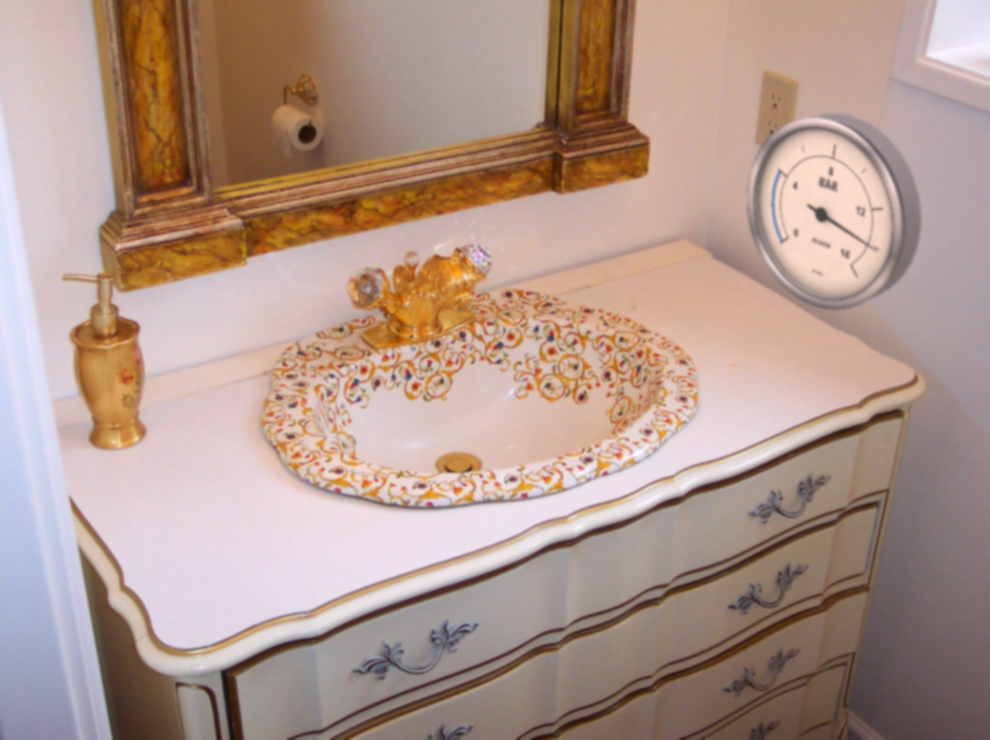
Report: 14,bar
